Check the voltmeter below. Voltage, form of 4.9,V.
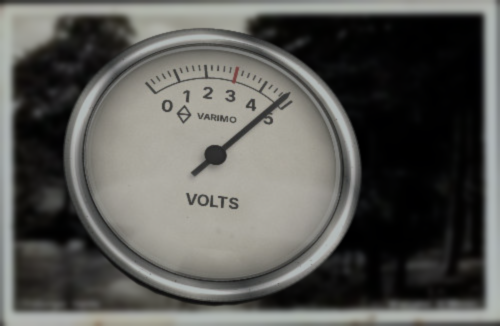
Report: 4.8,V
